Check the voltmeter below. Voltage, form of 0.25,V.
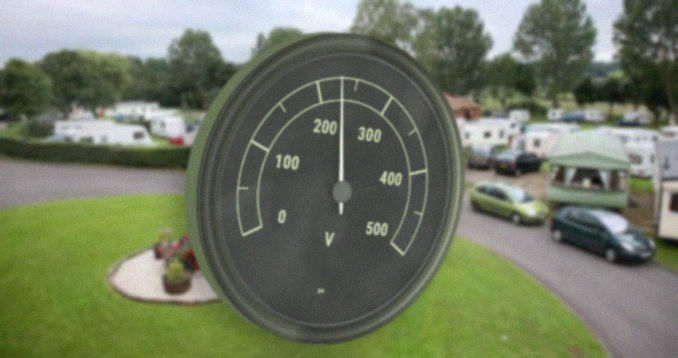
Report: 225,V
